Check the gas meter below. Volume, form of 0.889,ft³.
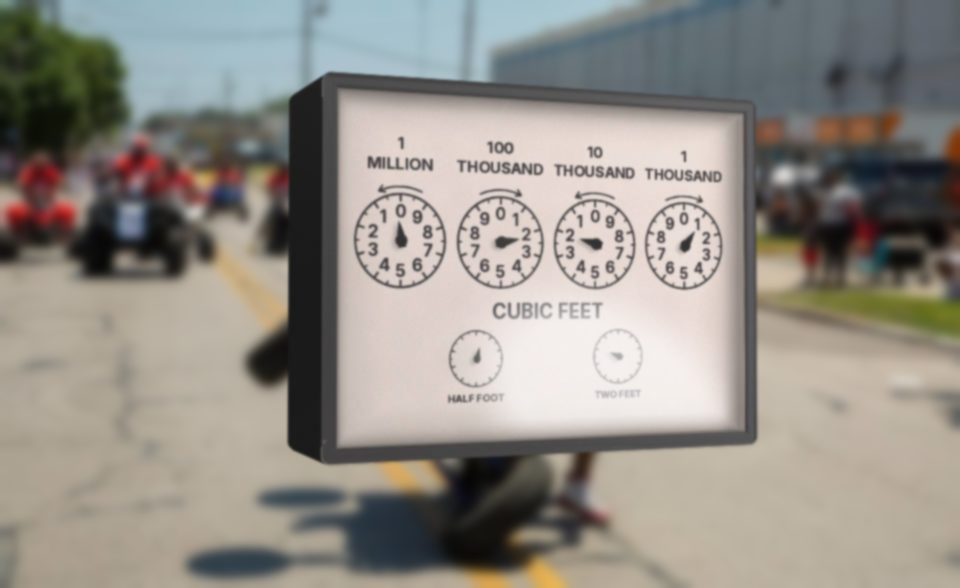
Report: 22100,ft³
